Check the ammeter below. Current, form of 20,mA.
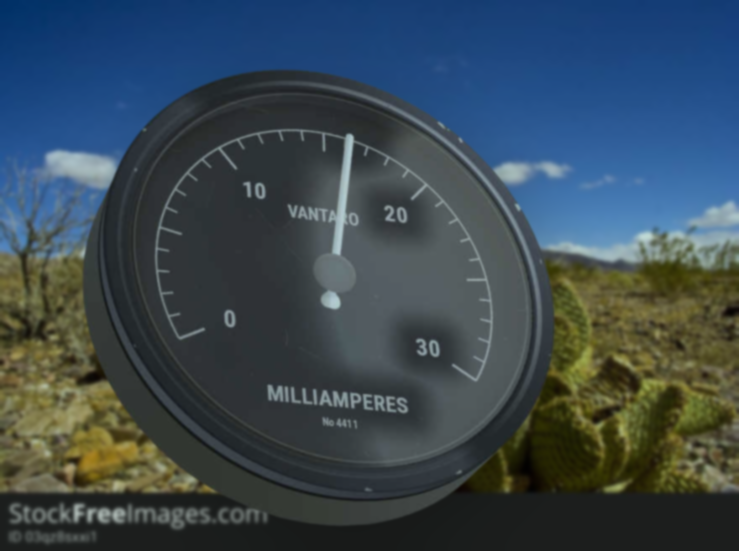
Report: 16,mA
